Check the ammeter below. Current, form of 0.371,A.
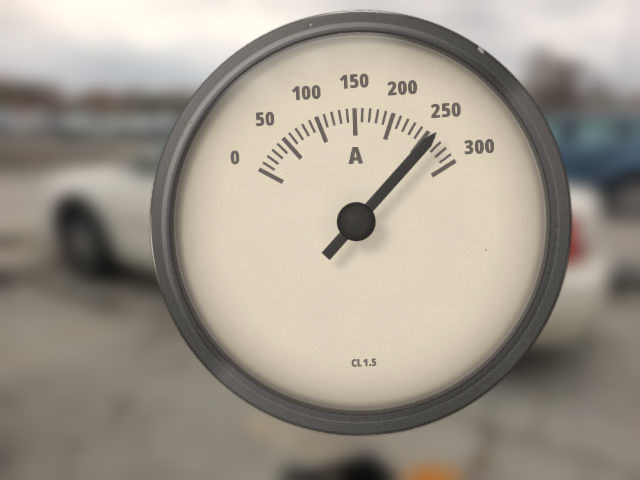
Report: 260,A
